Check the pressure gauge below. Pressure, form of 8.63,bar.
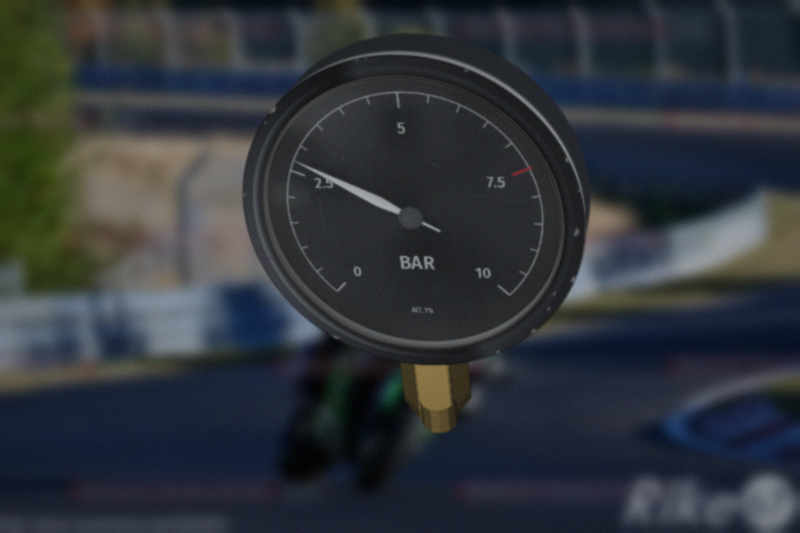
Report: 2.75,bar
